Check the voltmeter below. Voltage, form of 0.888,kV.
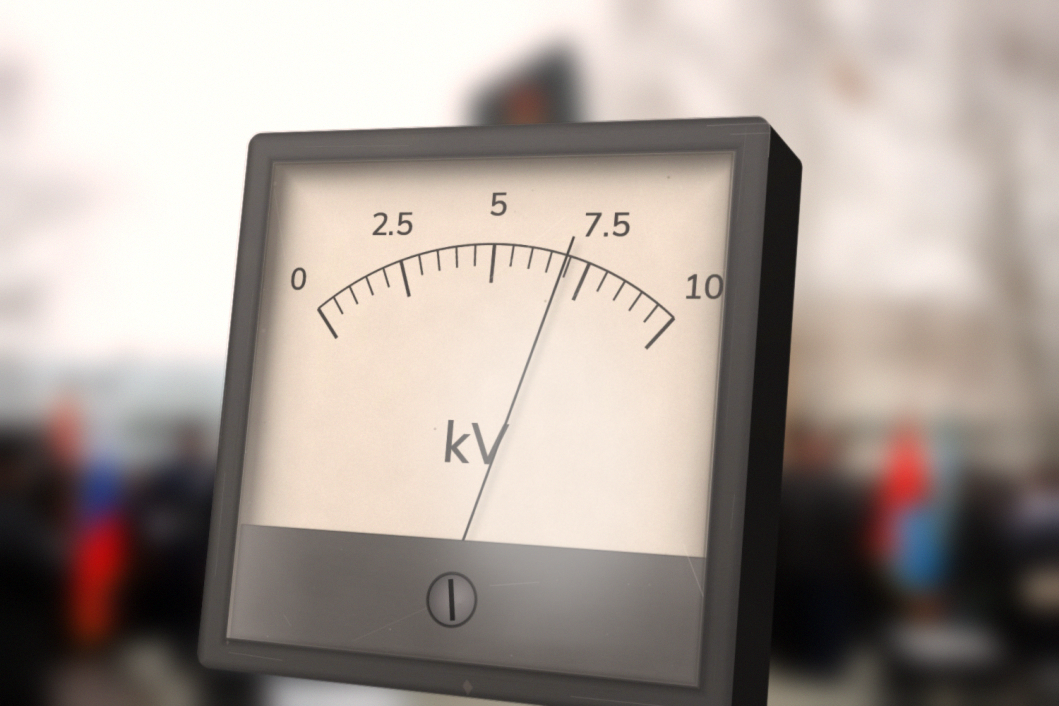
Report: 7,kV
